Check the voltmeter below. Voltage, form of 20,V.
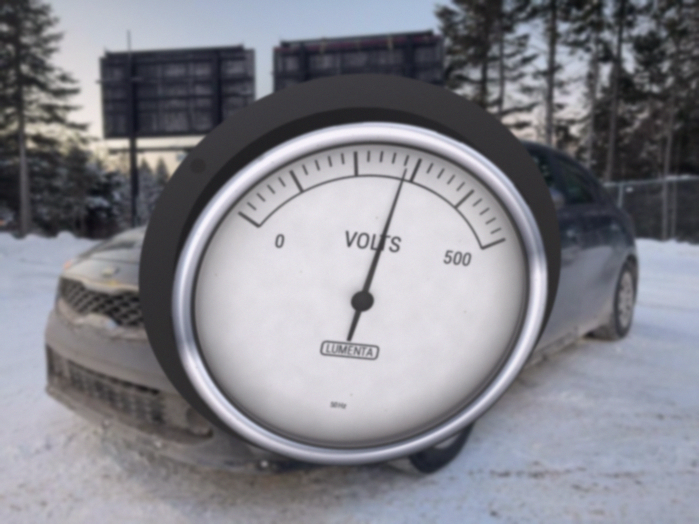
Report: 280,V
